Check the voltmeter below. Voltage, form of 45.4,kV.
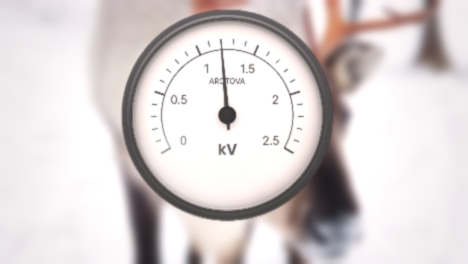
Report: 1.2,kV
